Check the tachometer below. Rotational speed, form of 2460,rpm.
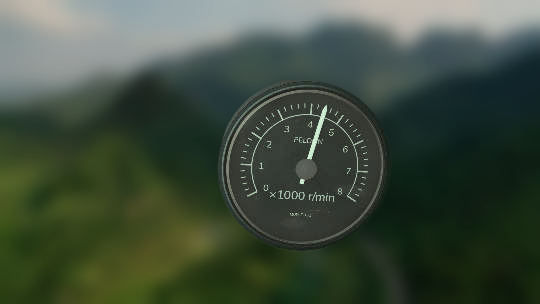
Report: 4400,rpm
